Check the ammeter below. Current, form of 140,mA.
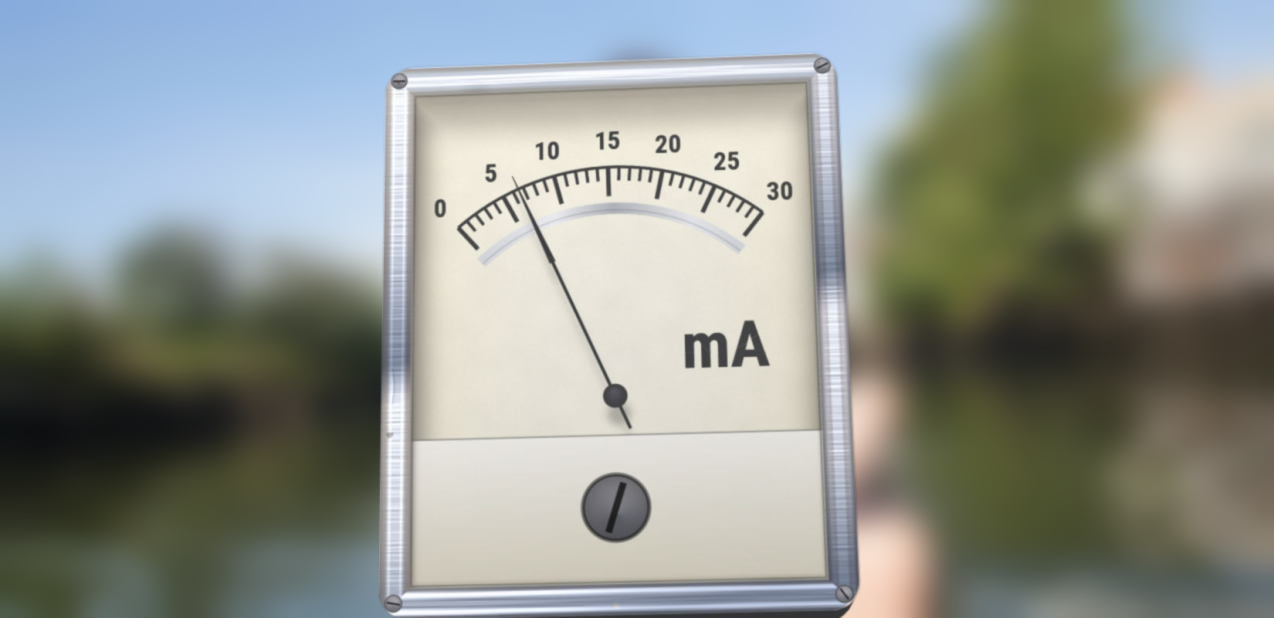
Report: 6.5,mA
